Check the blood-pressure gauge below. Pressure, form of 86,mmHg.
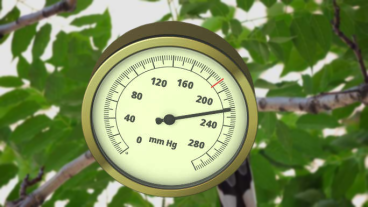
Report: 220,mmHg
